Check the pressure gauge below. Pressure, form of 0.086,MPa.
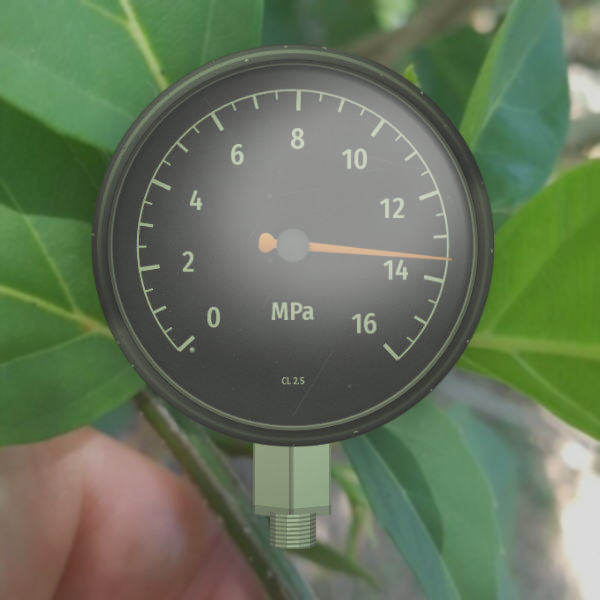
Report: 13.5,MPa
